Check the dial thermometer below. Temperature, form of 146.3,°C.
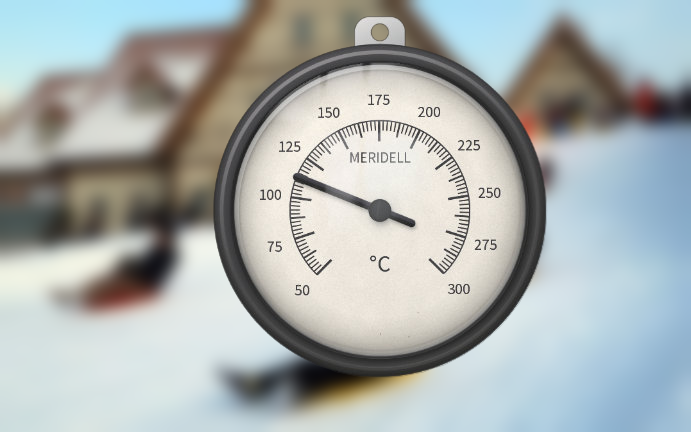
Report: 112.5,°C
